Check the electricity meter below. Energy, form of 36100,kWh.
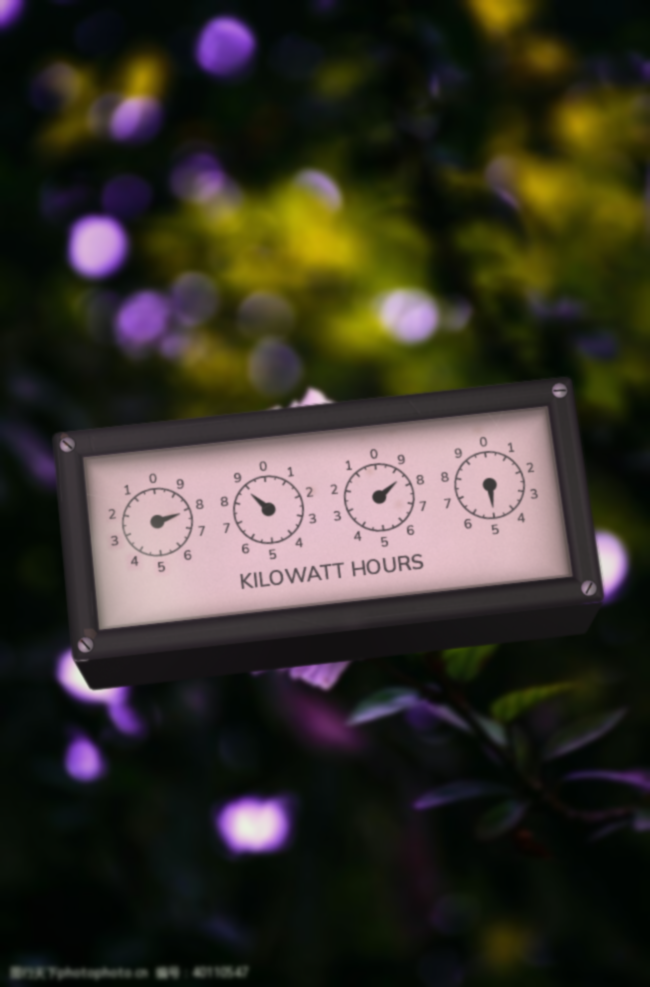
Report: 7885,kWh
